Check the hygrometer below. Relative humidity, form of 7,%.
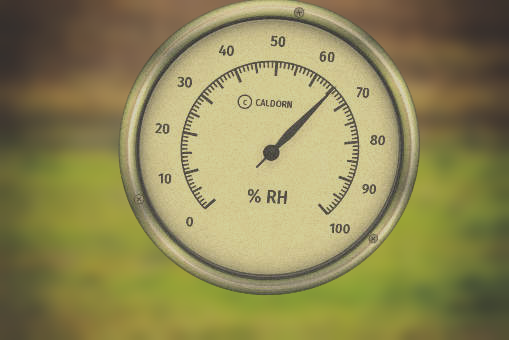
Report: 65,%
